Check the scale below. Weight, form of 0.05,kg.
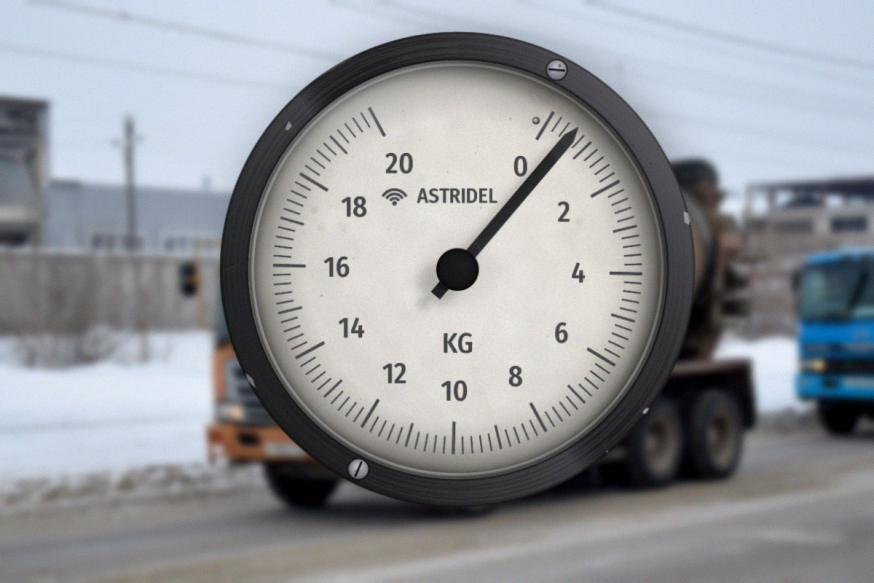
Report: 0.6,kg
